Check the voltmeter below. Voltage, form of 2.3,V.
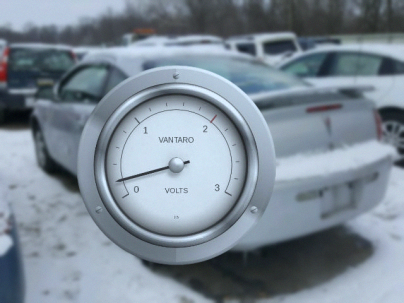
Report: 0.2,V
